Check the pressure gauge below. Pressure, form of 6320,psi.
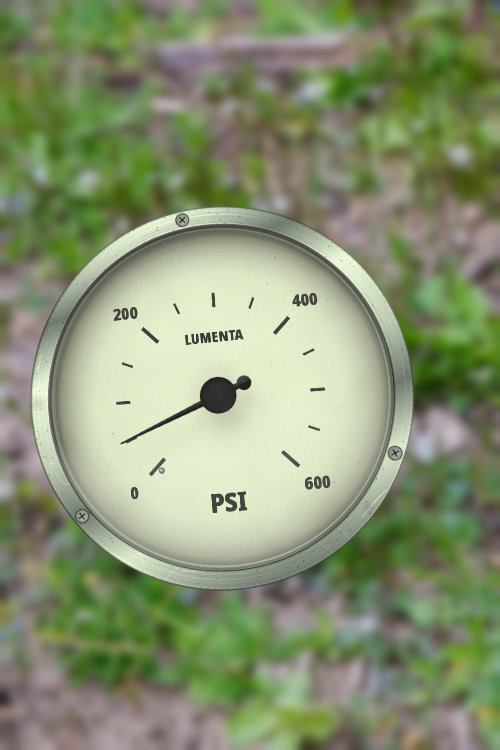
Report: 50,psi
